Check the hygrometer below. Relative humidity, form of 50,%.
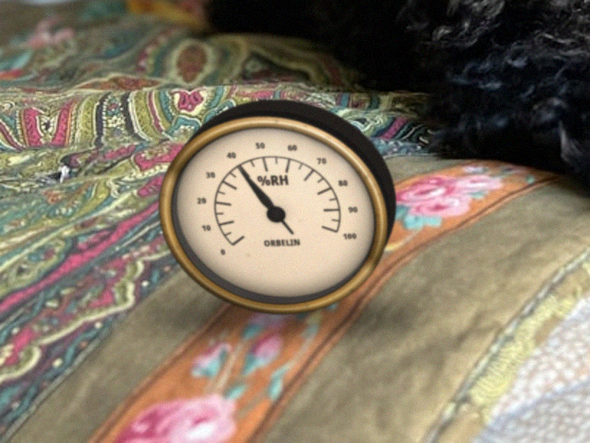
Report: 40,%
